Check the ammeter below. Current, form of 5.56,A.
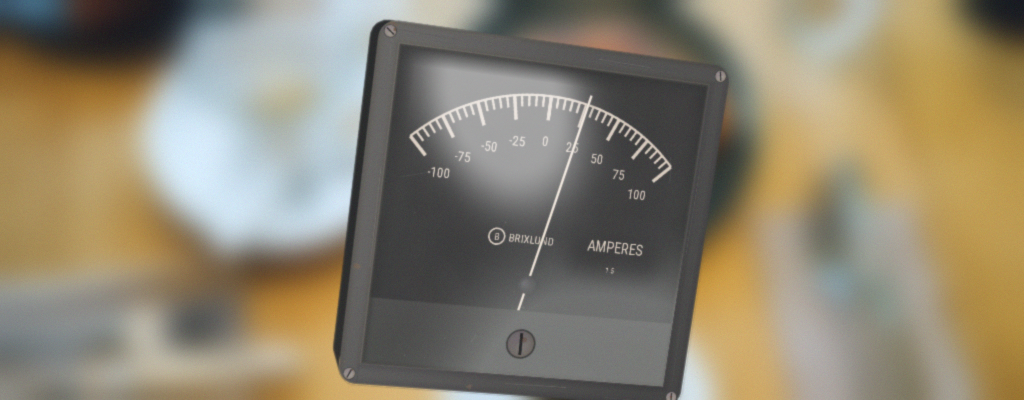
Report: 25,A
